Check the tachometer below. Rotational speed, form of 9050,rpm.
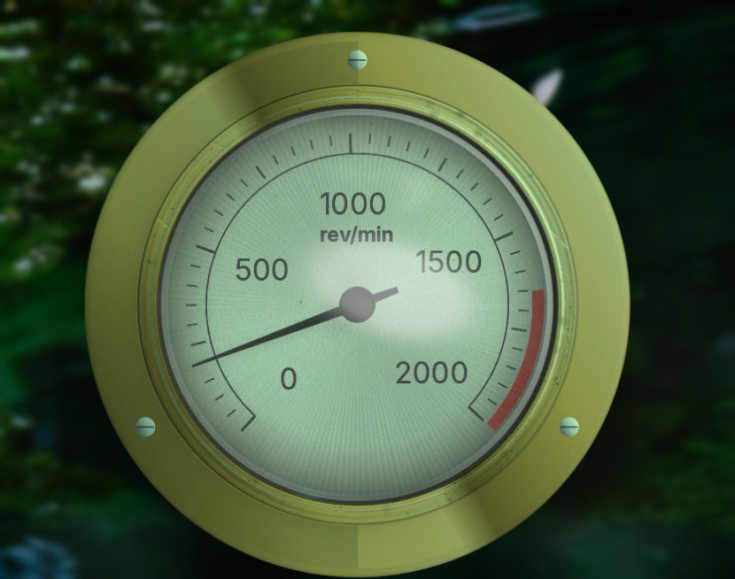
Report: 200,rpm
